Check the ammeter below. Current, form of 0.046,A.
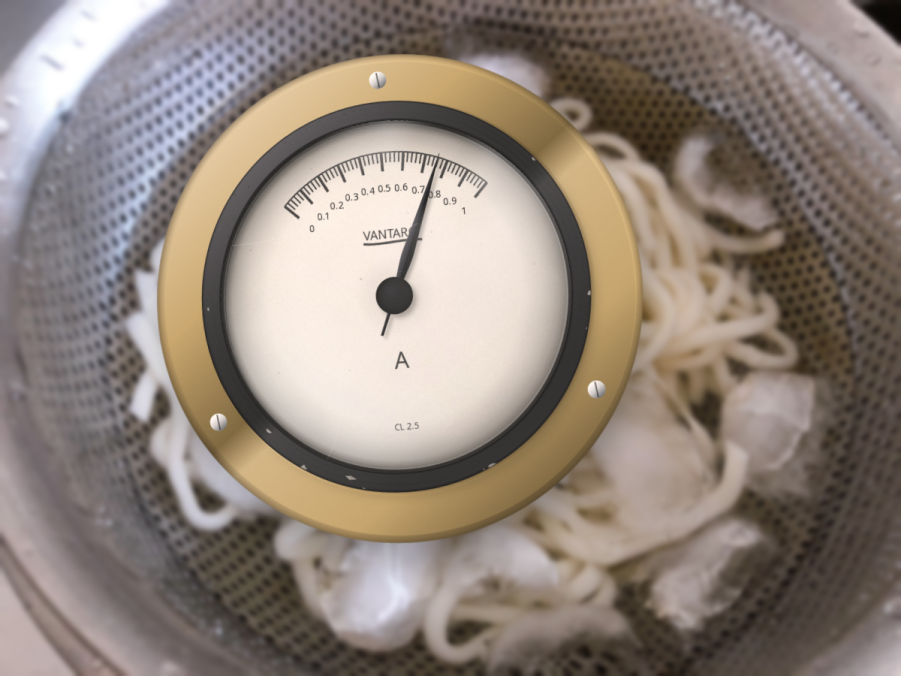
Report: 0.76,A
